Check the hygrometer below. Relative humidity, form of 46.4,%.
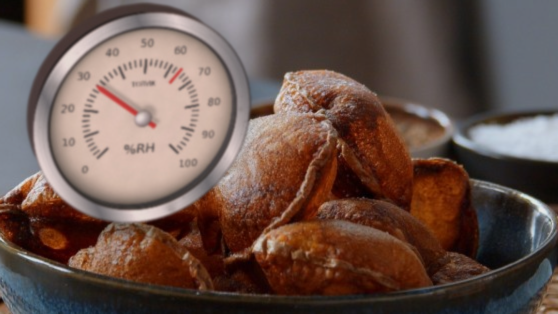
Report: 30,%
